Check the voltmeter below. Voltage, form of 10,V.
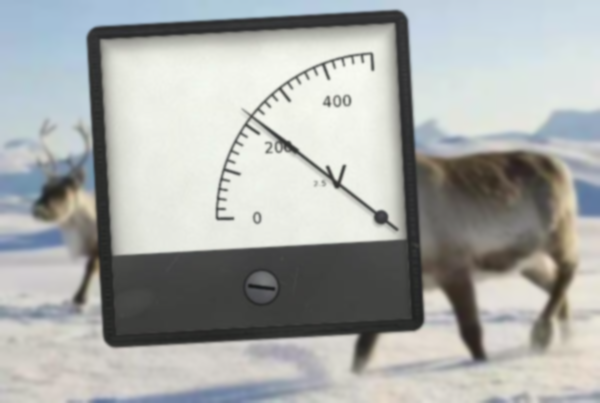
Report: 220,V
